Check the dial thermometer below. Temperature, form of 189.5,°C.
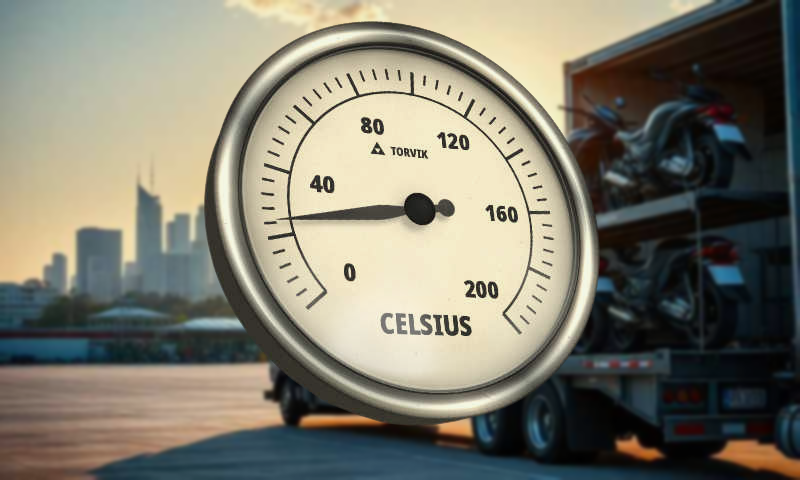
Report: 24,°C
